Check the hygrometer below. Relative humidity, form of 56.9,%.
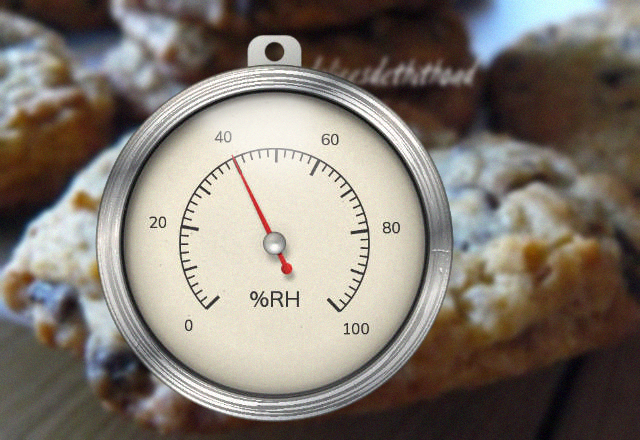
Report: 40,%
